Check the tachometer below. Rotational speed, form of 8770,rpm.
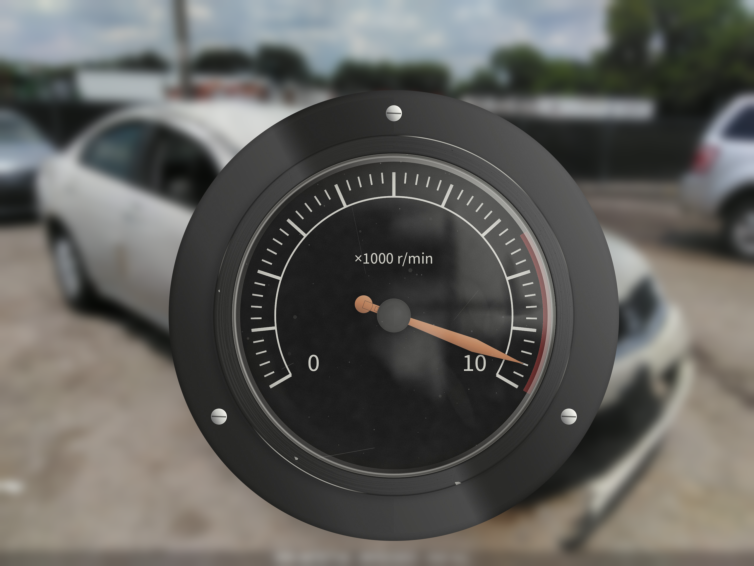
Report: 9600,rpm
